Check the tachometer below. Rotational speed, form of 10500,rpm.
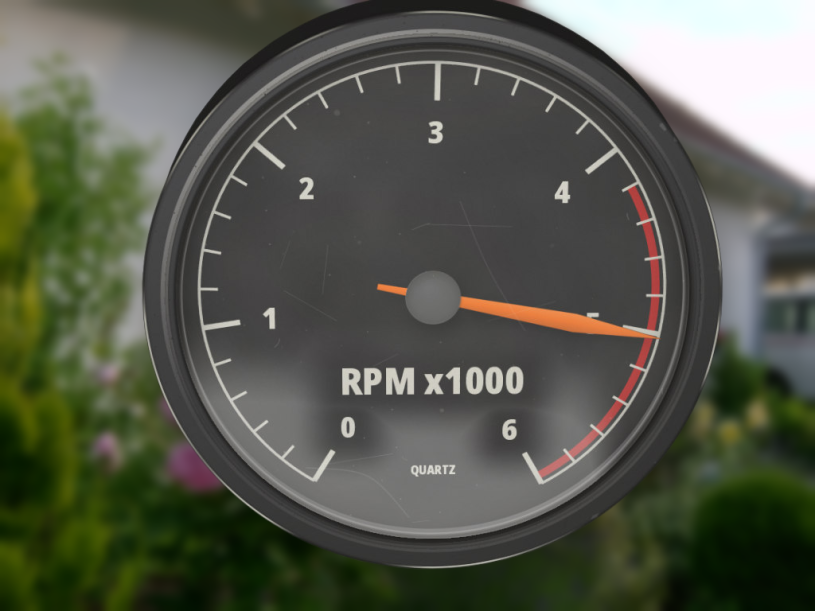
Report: 5000,rpm
